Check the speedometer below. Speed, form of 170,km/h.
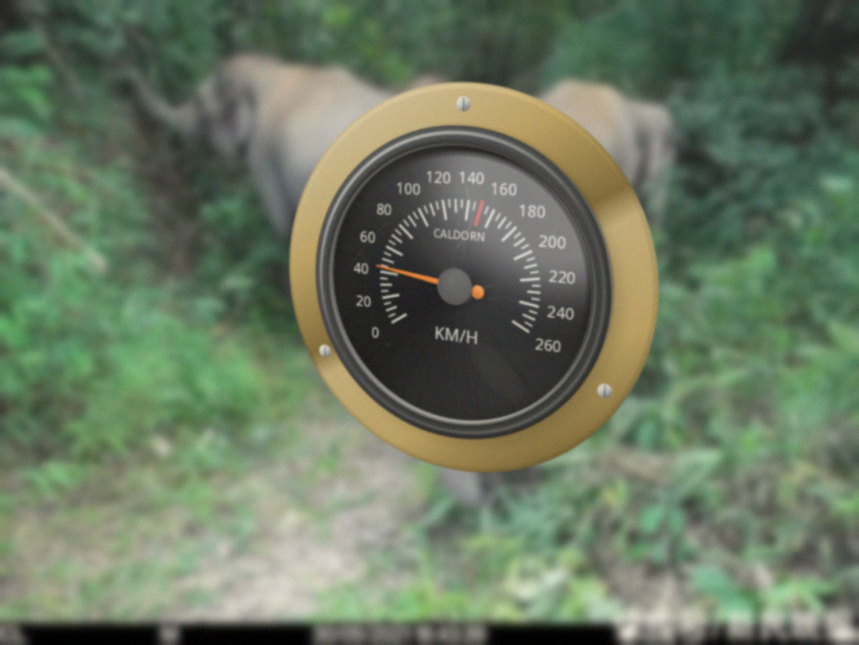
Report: 45,km/h
